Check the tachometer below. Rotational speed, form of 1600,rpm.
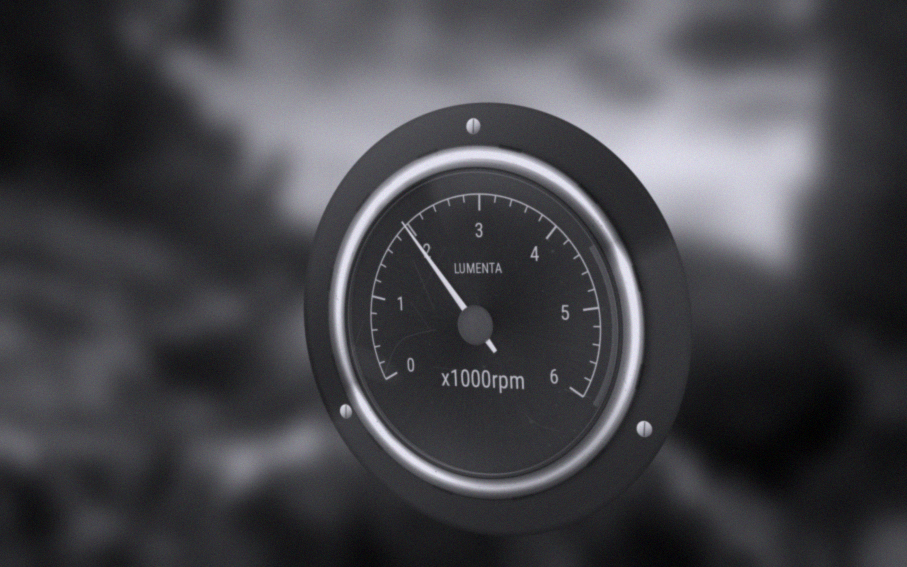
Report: 2000,rpm
